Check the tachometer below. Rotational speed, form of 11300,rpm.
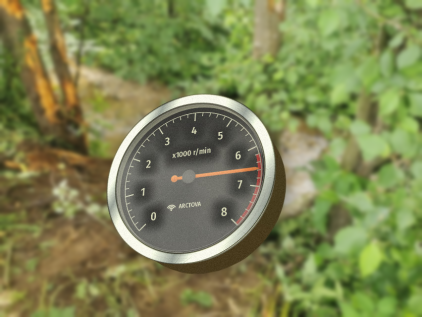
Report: 6600,rpm
